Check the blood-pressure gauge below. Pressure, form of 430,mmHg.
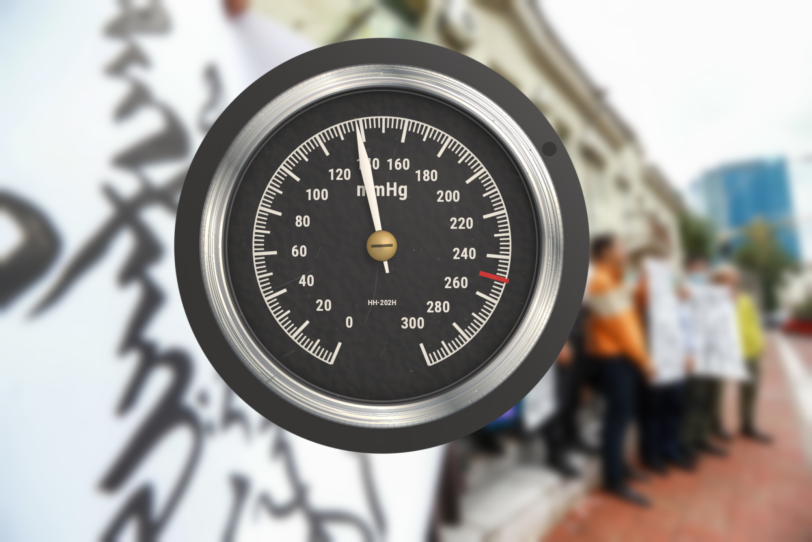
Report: 138,mmHg
